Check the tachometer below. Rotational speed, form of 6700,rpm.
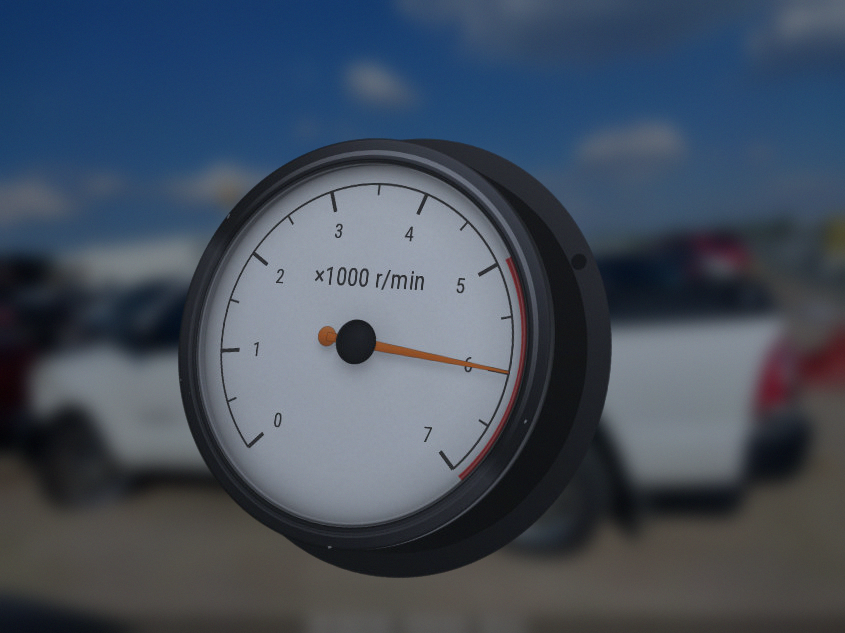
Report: 6000,rpm
